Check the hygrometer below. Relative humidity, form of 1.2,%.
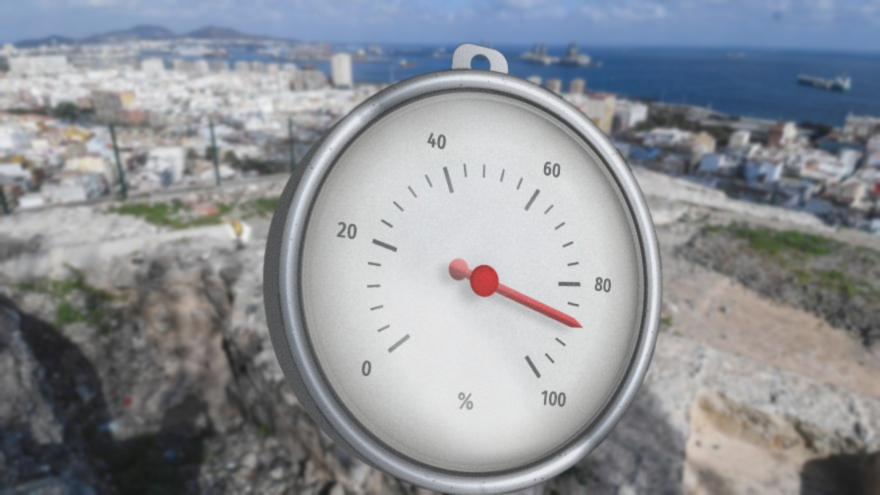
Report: 88,%
